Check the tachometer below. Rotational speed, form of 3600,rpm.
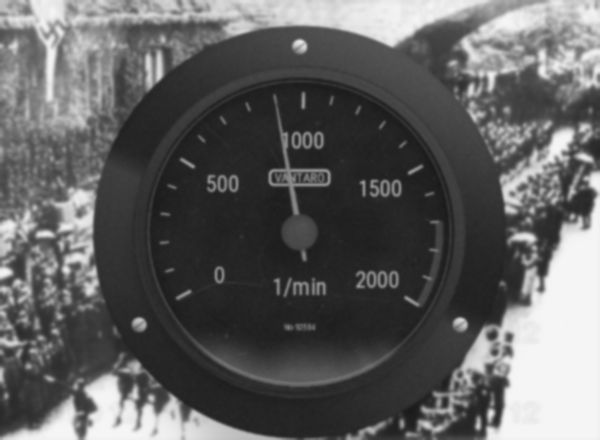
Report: 900,rpm
